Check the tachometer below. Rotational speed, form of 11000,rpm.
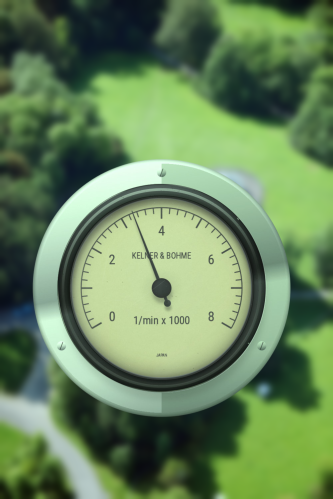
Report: 3300,rpm
